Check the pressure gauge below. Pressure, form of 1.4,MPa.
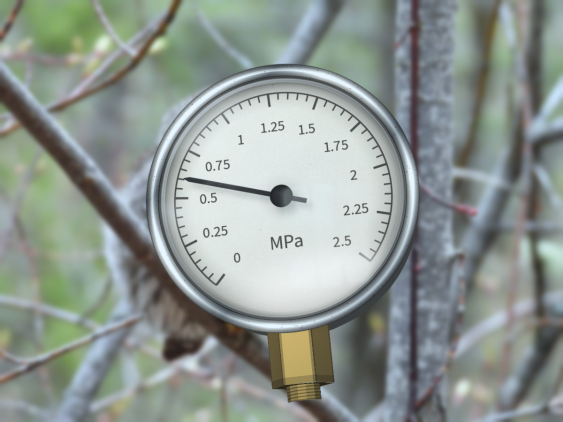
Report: 0.6,MPa
